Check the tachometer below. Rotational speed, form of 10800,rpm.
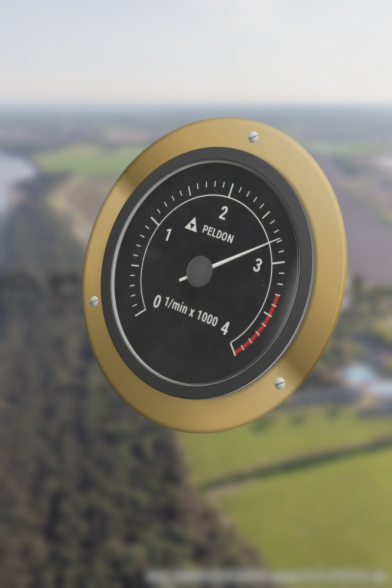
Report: 2800,rpm
